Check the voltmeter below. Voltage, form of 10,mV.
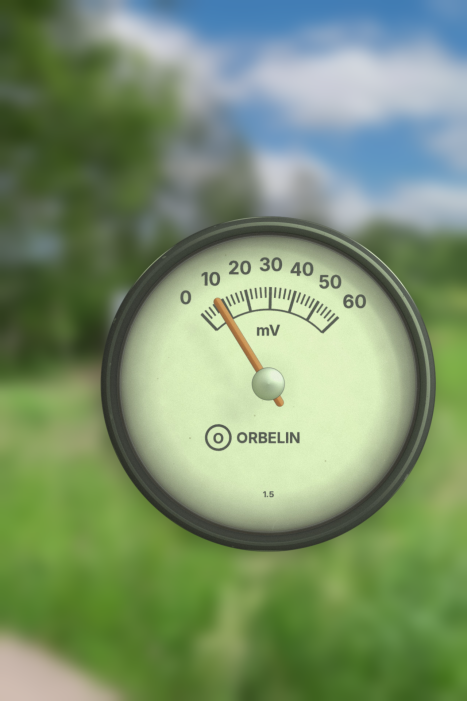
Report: 8,mV
